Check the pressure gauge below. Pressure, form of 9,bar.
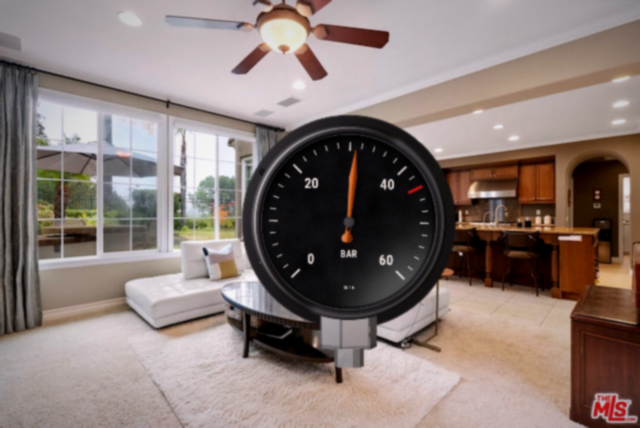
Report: 31,bar
